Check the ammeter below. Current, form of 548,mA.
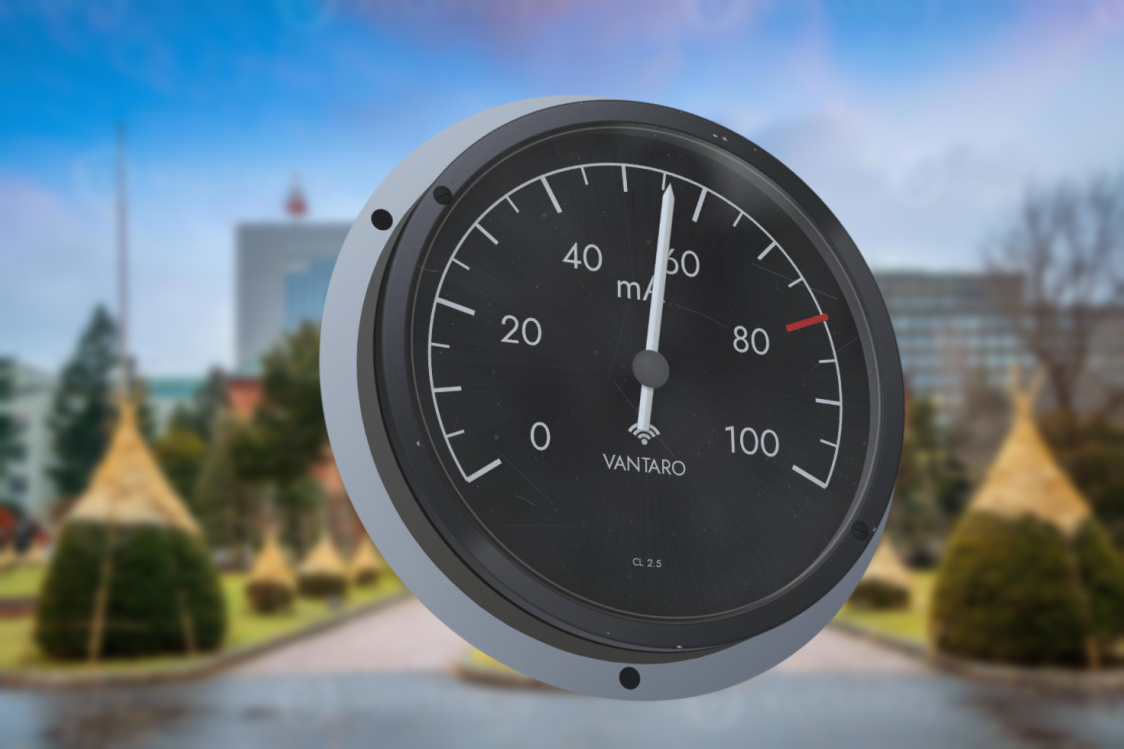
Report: 55,mA
